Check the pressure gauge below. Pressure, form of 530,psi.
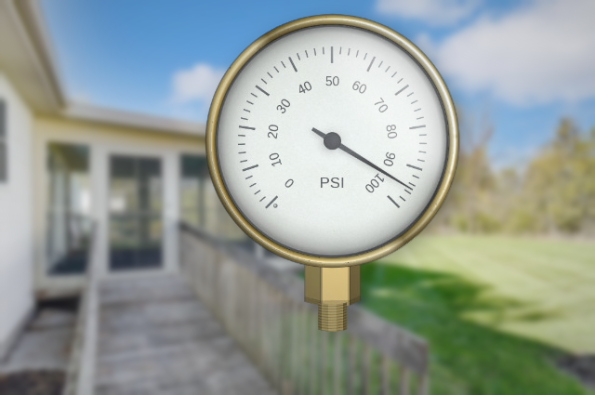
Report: 95,psi
